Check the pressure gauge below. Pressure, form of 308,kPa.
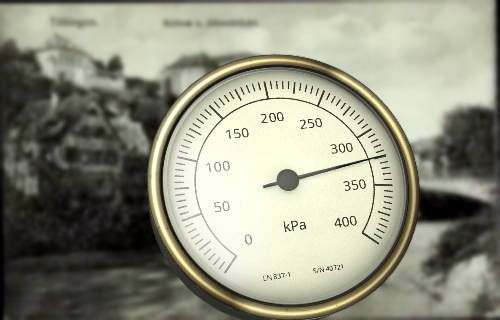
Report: 325,kPa
